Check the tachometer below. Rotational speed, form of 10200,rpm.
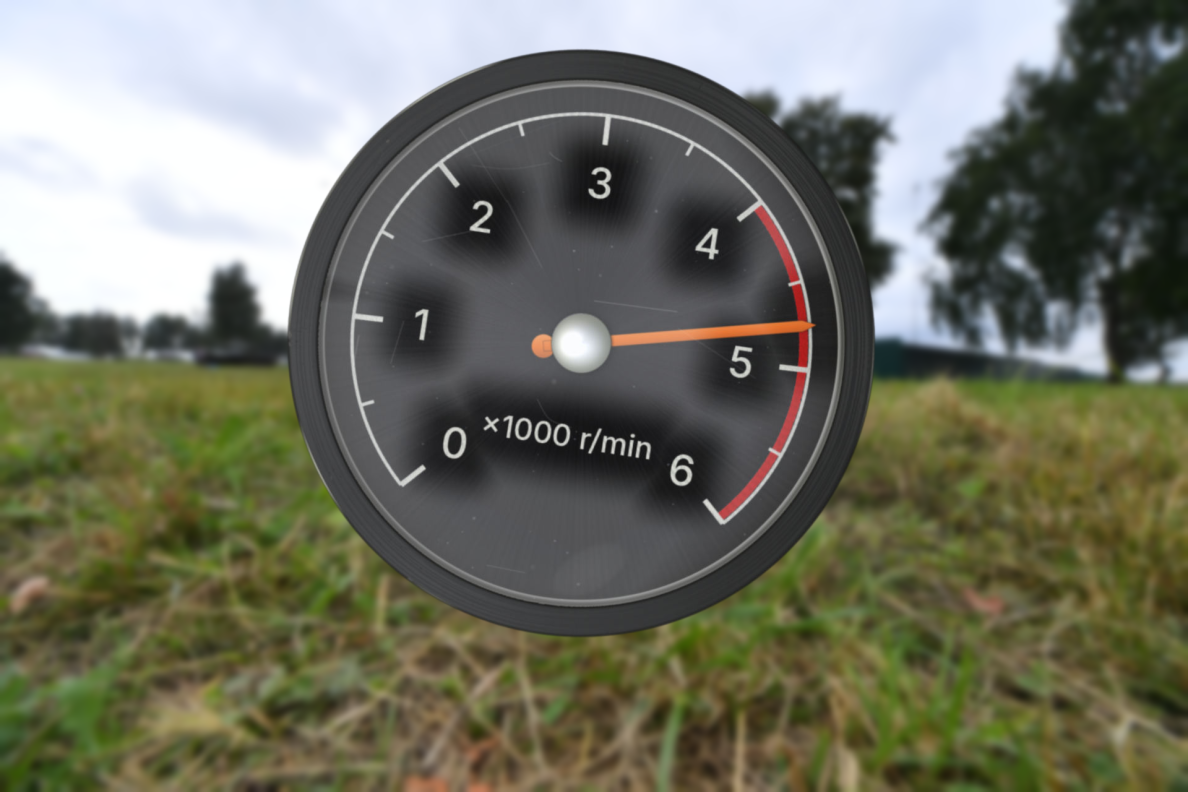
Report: 4750,rpm
